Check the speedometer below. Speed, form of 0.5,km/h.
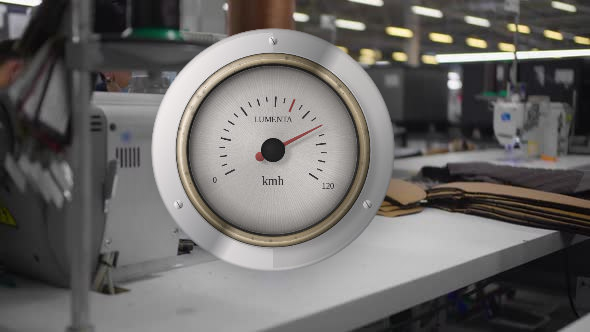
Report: 90,km/h
